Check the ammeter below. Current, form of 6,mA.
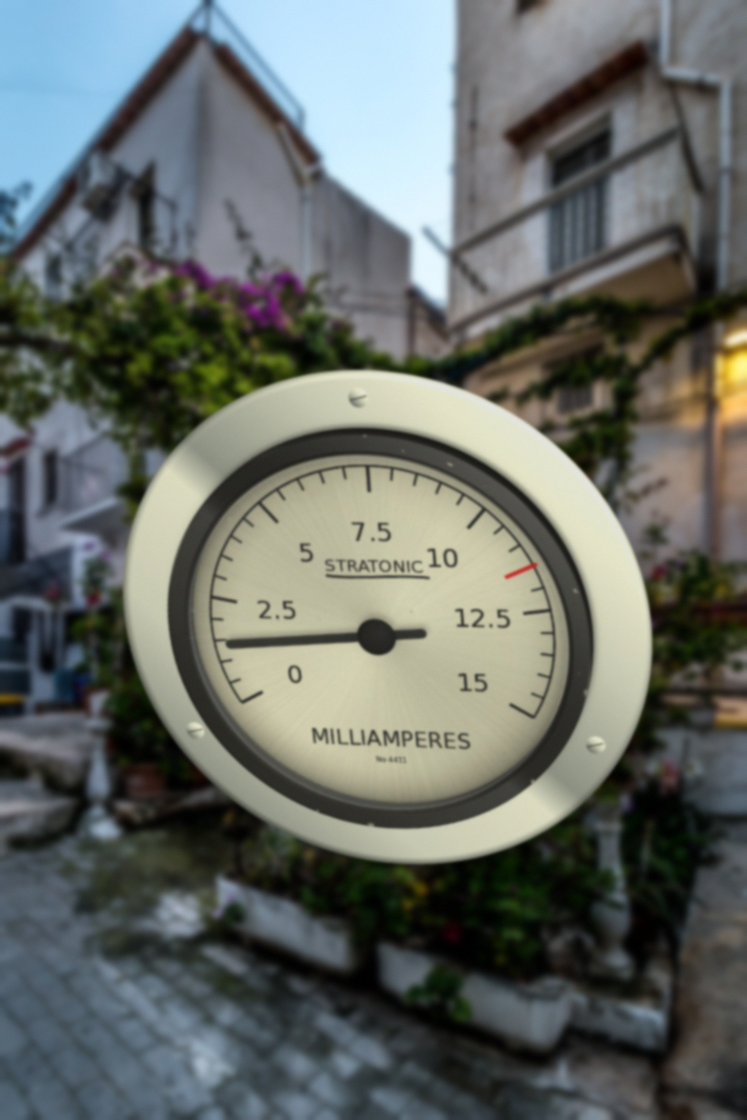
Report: 1.5,mA
